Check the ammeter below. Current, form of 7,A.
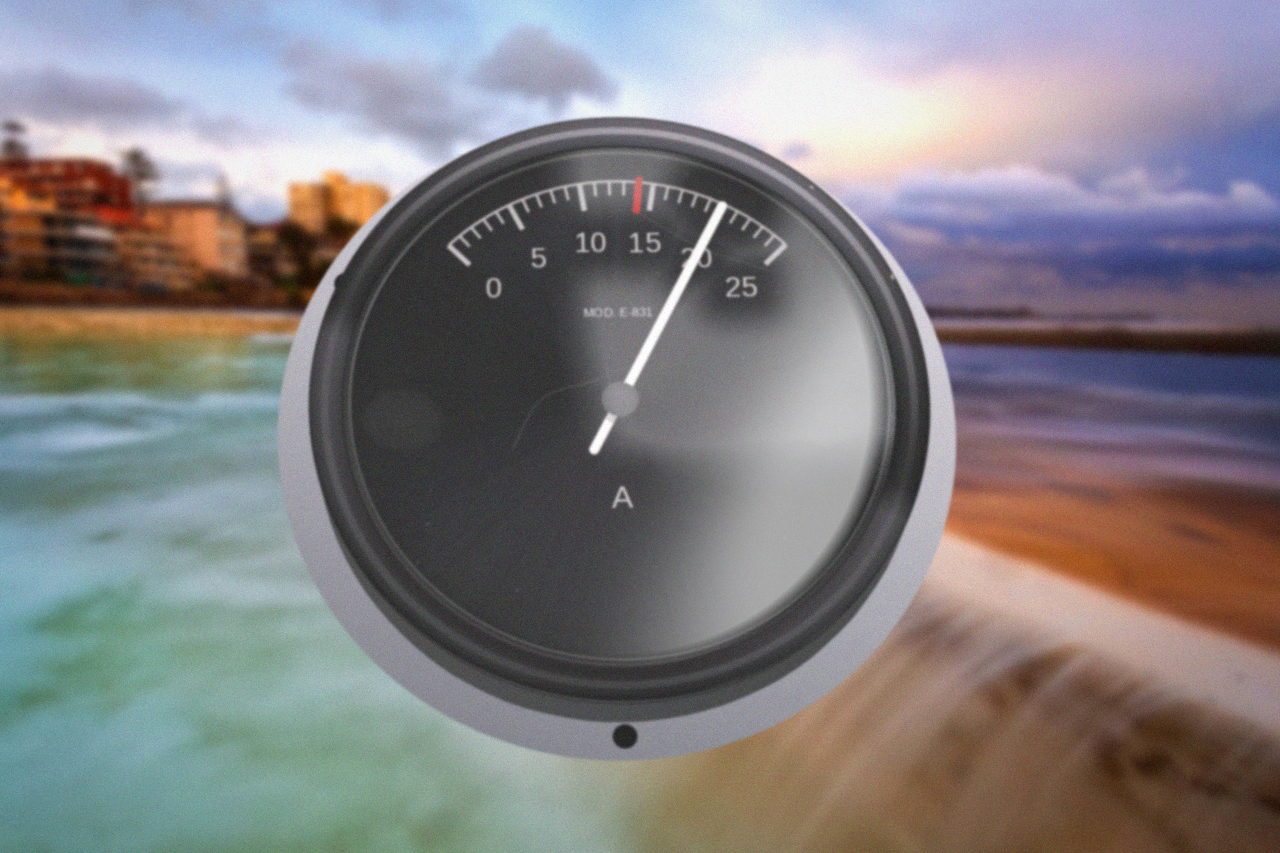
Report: 20,A
